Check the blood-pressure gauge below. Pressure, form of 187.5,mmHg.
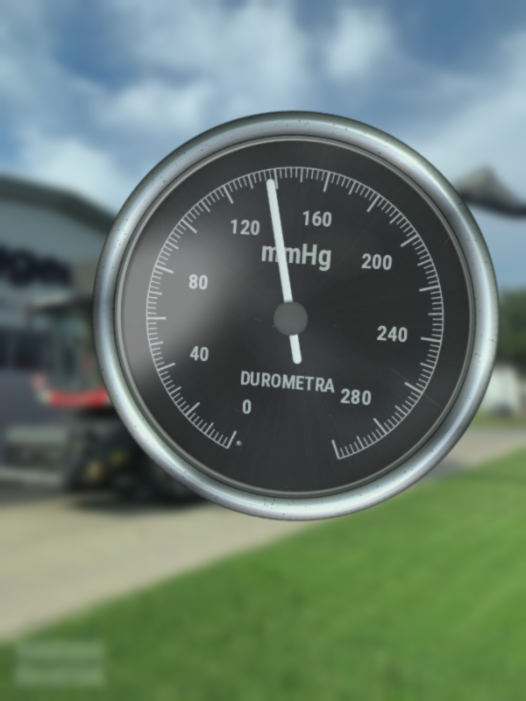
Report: 138,mmHg
